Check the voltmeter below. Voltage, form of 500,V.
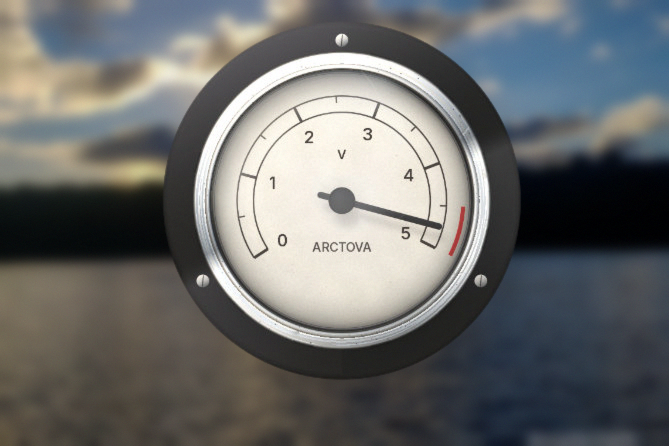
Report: 4.75,V
